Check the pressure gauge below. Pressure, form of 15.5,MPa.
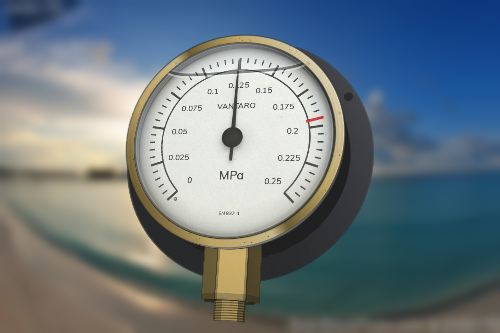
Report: 0.125,MPa
